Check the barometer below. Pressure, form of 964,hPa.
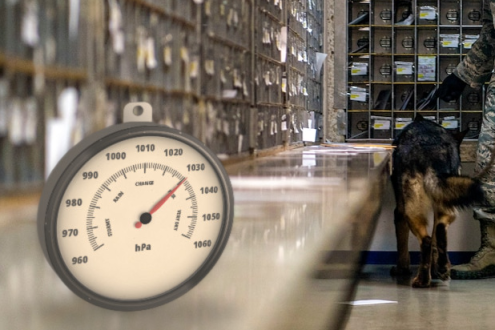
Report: 1030,hPa
